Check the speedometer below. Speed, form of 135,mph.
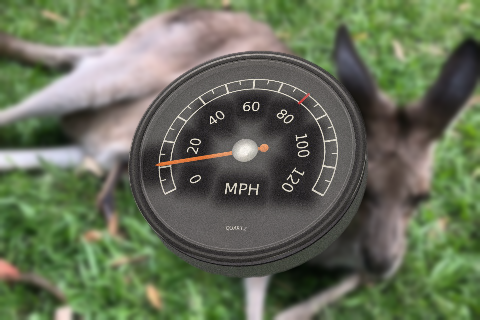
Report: 10,mph
